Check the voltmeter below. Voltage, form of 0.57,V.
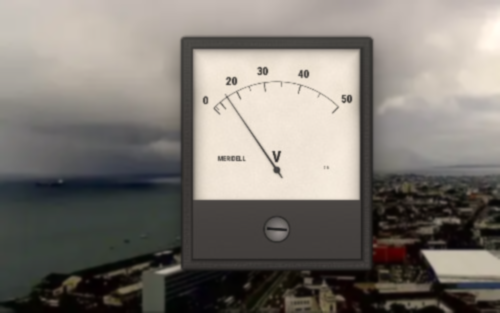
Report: 15,V
